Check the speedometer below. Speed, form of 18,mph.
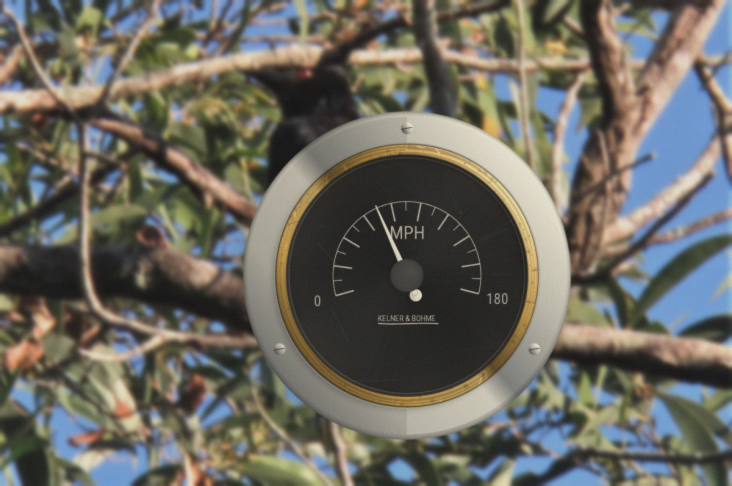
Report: 70,mph
